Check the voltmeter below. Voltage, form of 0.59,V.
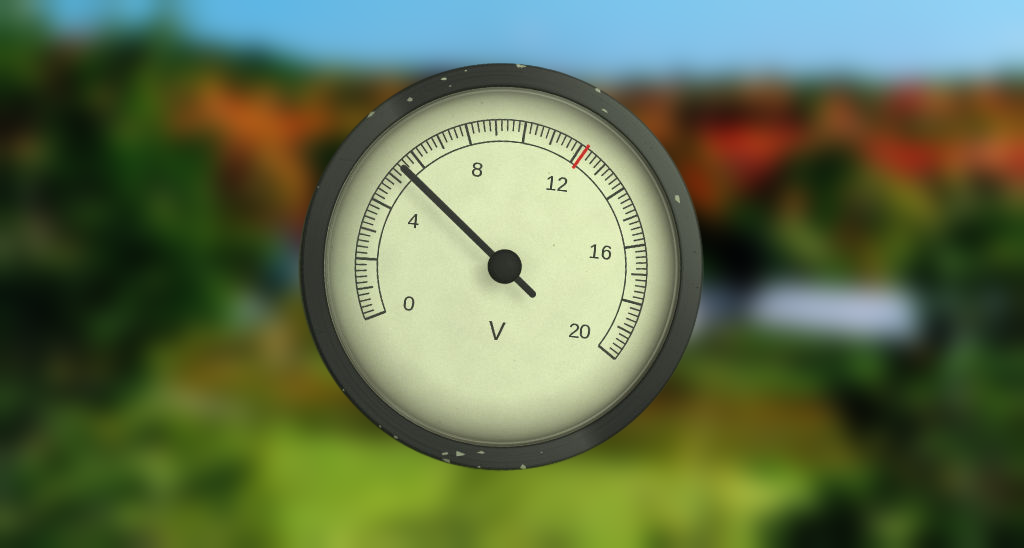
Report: 5.4,V
